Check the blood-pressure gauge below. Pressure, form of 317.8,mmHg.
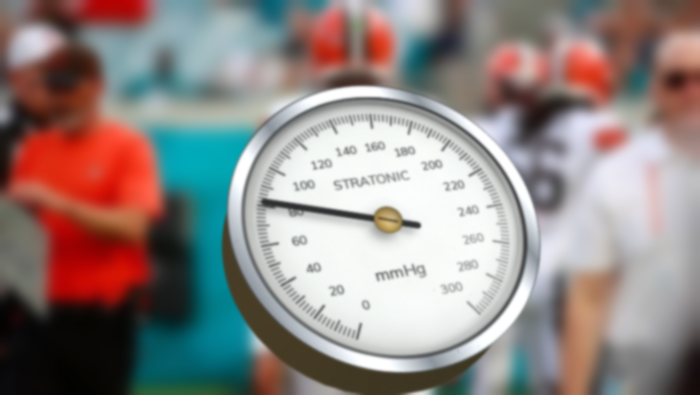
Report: 80,mmHg
